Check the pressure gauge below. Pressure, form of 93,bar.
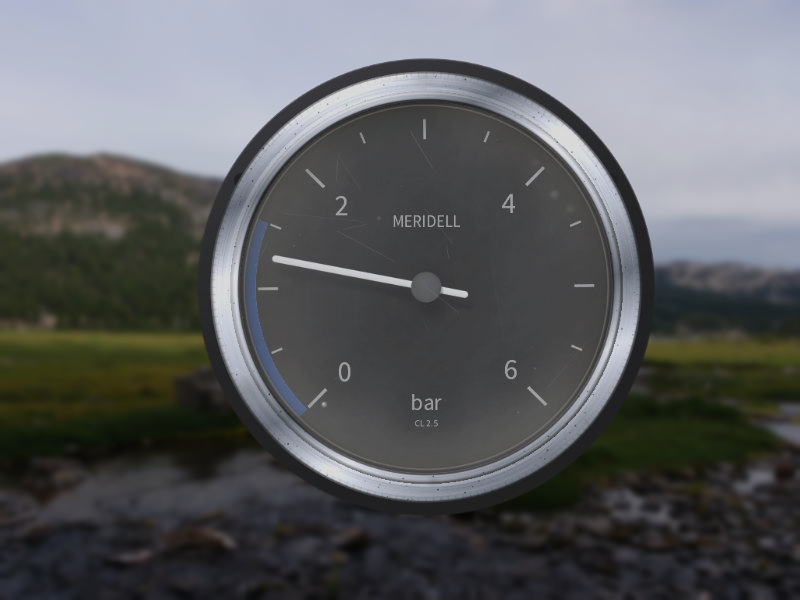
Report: 1.25,bar
